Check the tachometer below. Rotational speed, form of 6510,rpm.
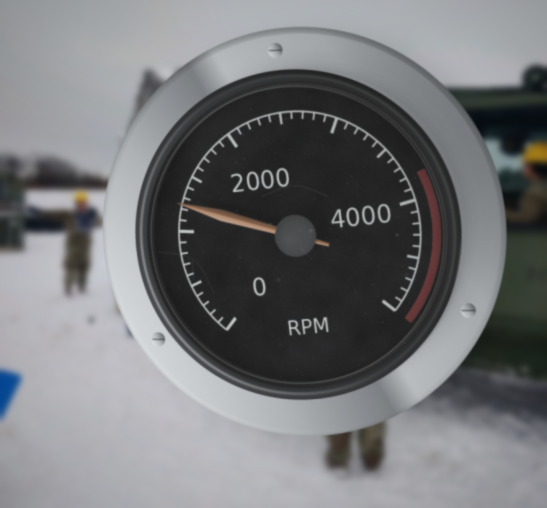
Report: 1250,rpm
